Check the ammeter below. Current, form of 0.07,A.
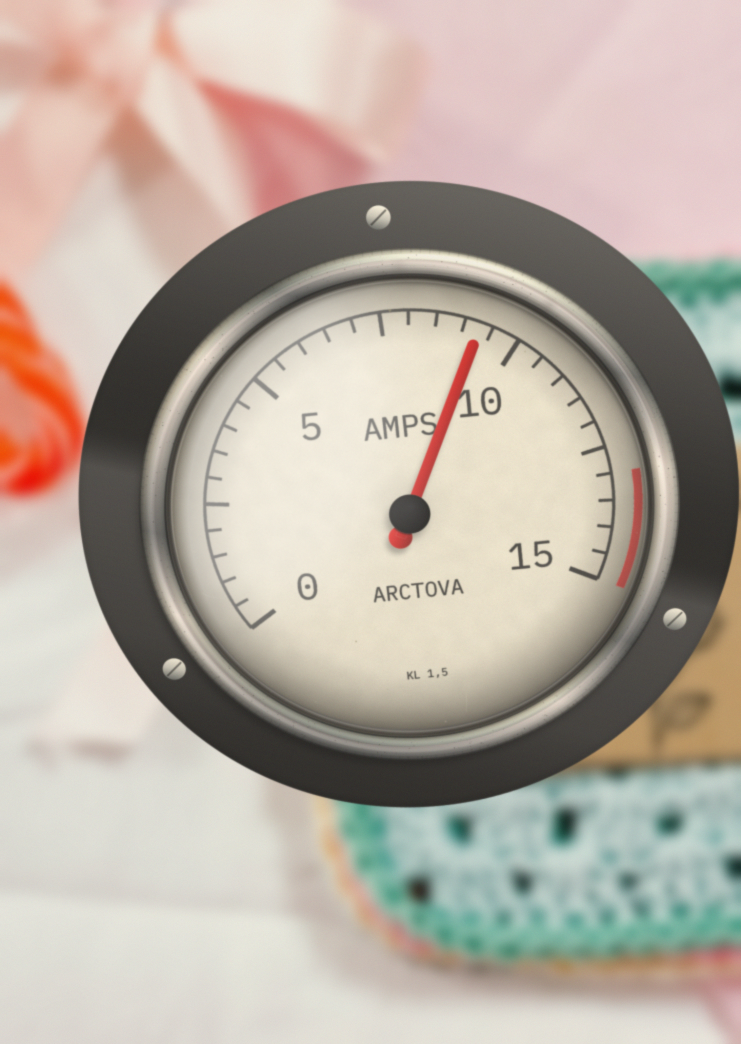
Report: 9.25,A
